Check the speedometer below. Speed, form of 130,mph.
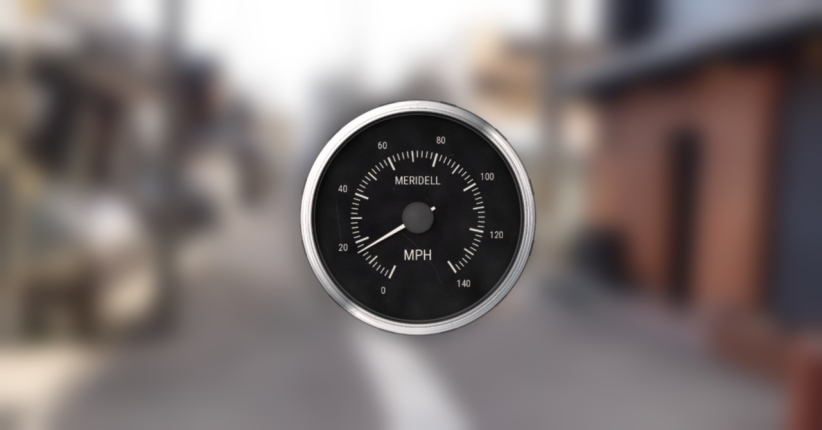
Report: 16,mph
